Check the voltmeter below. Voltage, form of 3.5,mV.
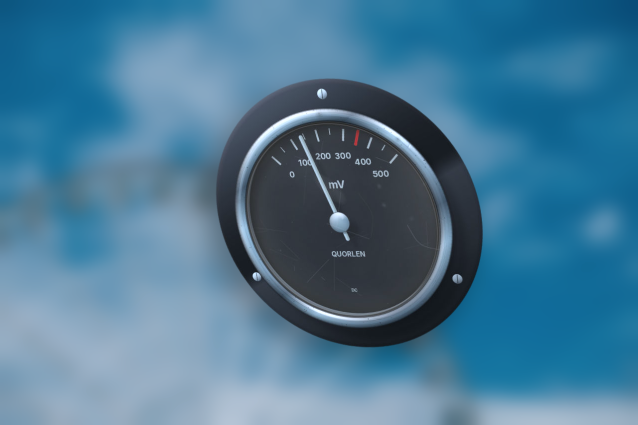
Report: 150,mV
